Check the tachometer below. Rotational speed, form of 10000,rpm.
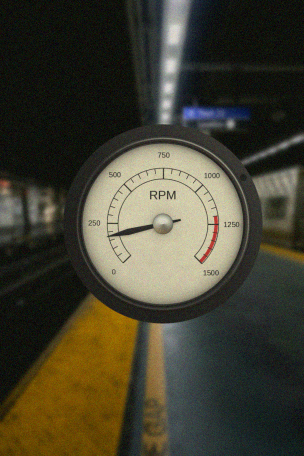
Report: 175,rpm
